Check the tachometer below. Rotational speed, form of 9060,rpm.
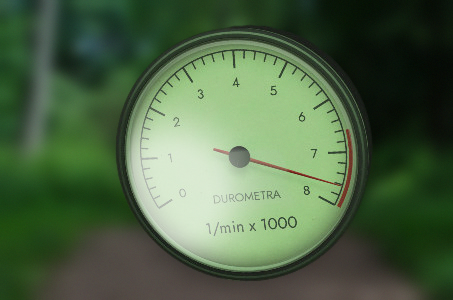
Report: 7600,rpm
